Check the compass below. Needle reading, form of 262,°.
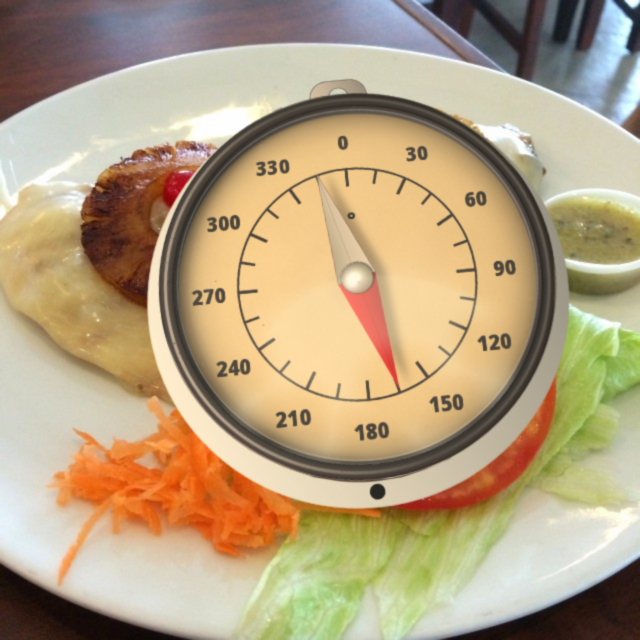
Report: 165,°
